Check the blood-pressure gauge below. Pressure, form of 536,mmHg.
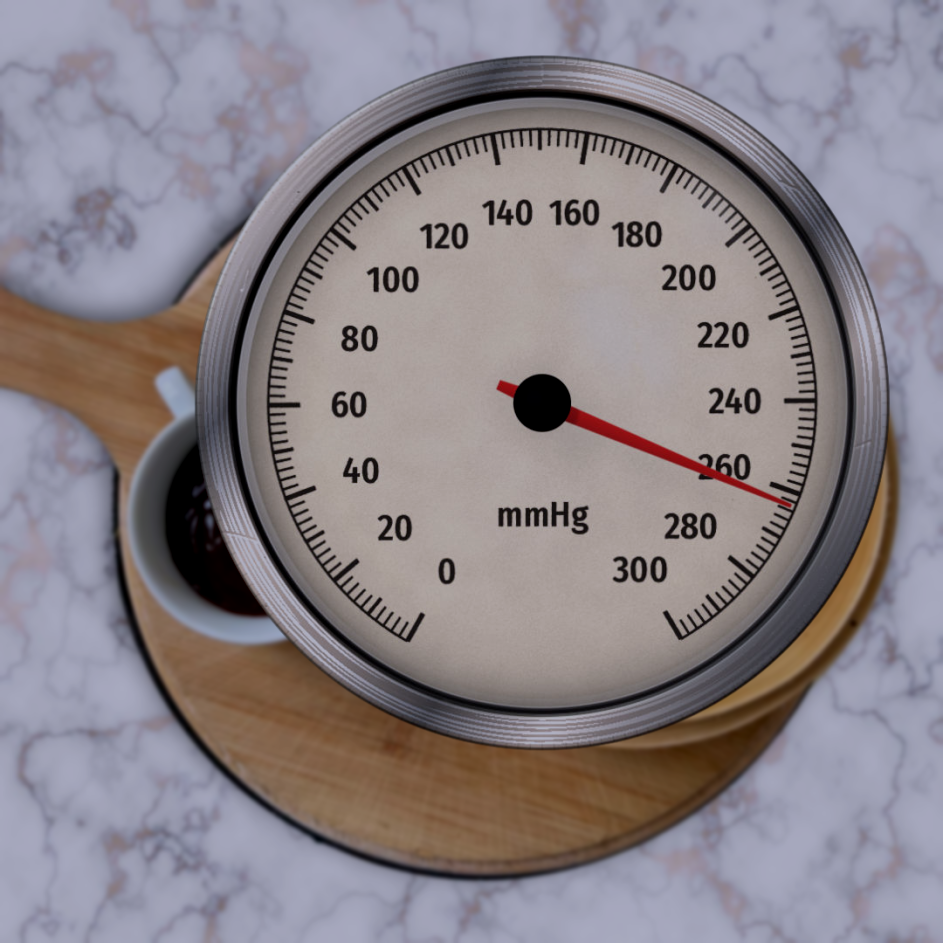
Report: 263,mmHg
